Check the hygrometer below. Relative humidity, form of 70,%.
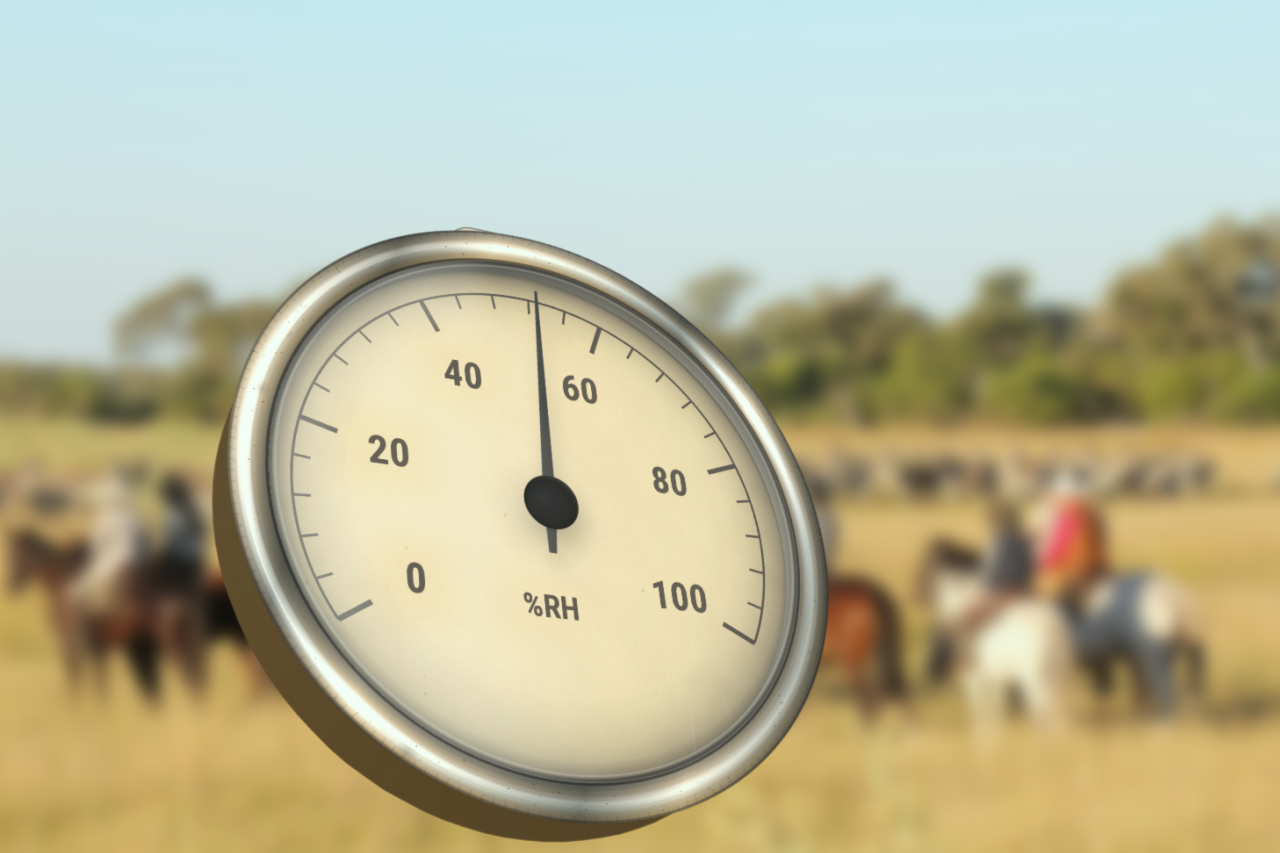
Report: 52,%
